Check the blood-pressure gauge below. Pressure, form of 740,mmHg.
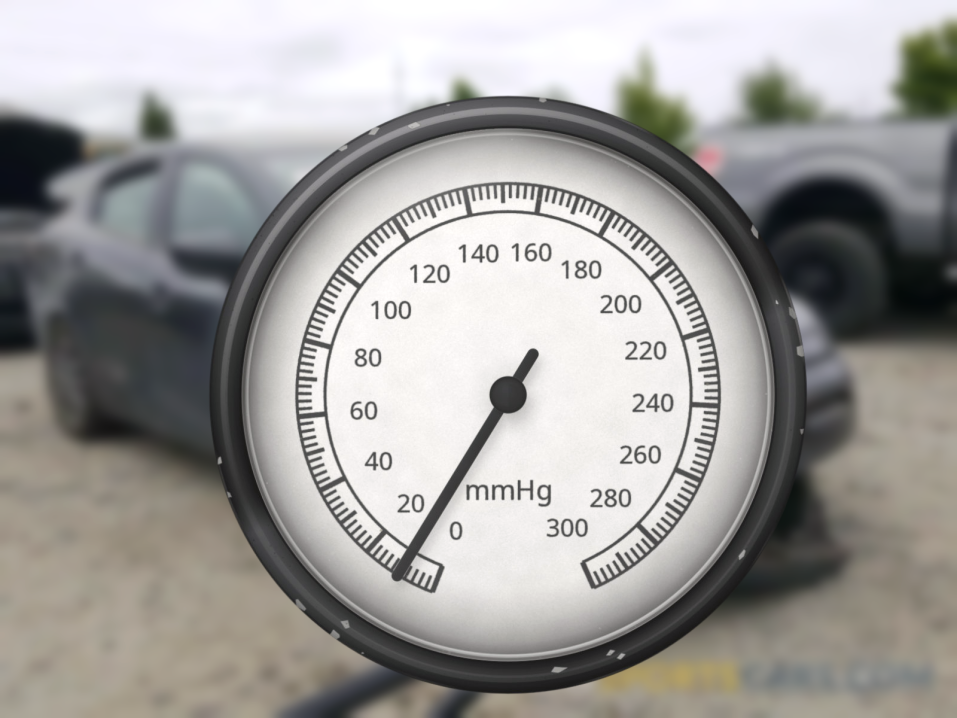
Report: 10,mmHg
